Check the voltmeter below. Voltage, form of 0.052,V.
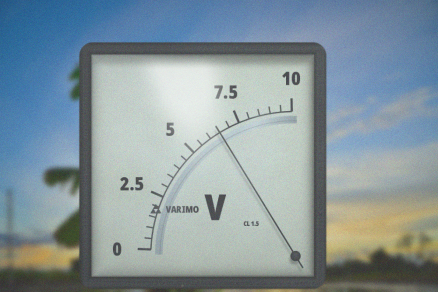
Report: 6.5,V
